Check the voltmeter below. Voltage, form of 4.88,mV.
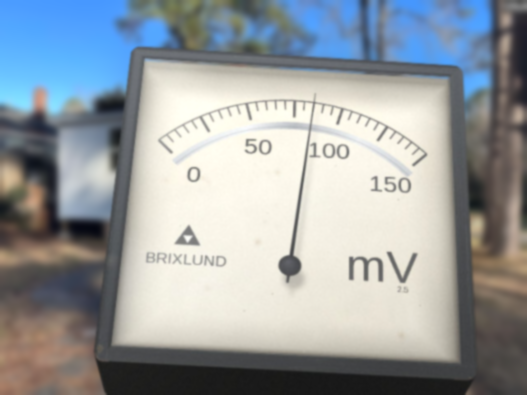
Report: 85,mV
